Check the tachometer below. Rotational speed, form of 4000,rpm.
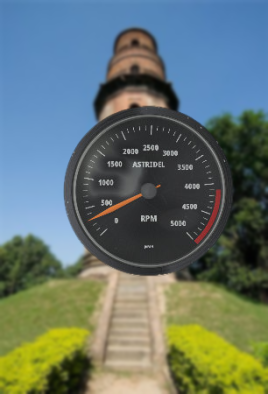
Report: 300,rpm
